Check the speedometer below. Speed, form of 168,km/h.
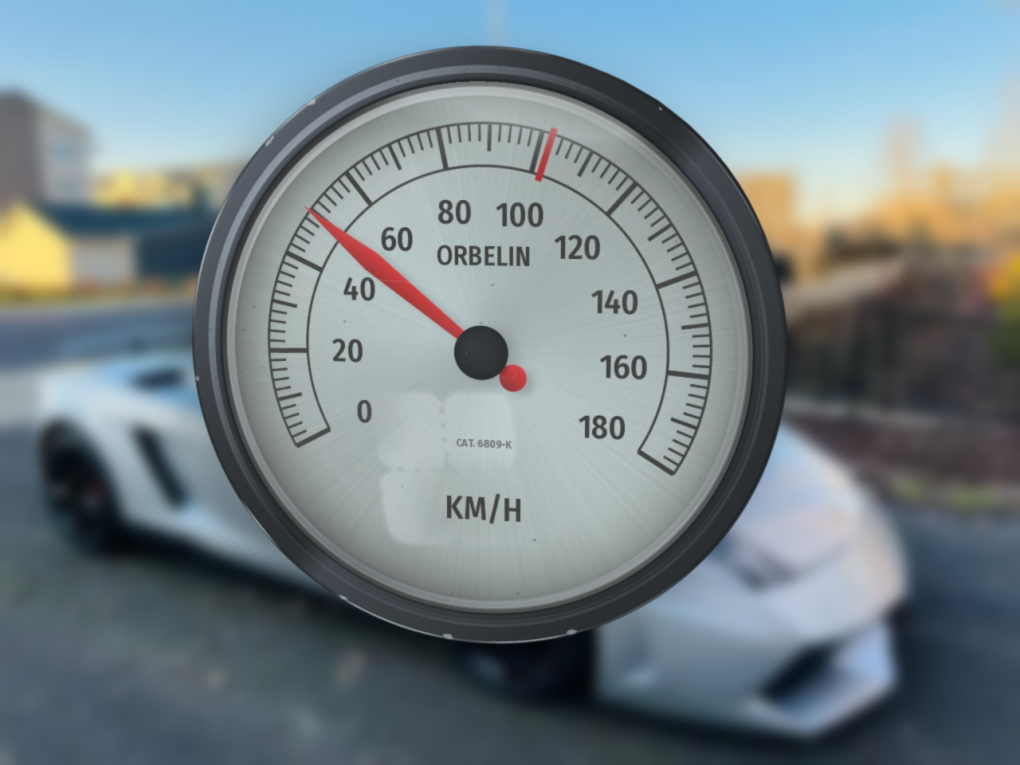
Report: 50,km/h
